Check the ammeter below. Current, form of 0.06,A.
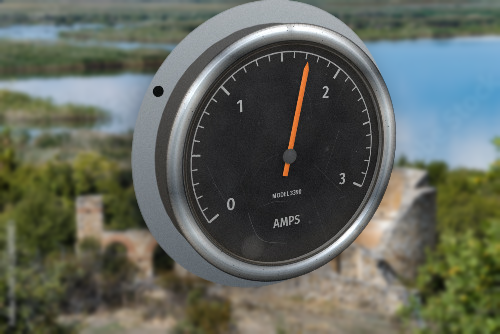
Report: 1.7,A
